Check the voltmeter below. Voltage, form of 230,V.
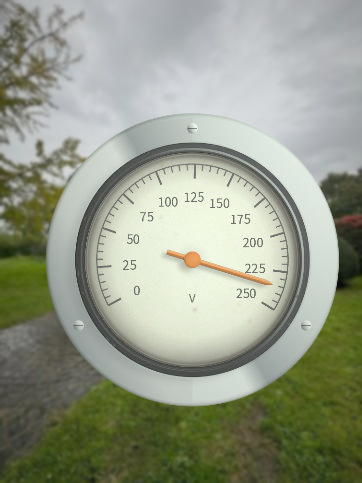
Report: 235,V
